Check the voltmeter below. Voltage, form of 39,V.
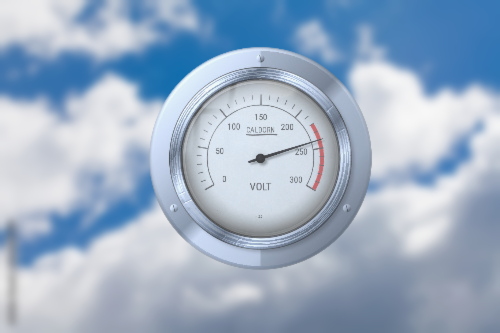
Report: 240,V
